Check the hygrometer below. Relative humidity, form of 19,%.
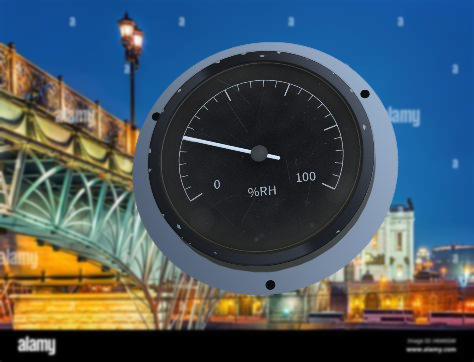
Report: 20,%
